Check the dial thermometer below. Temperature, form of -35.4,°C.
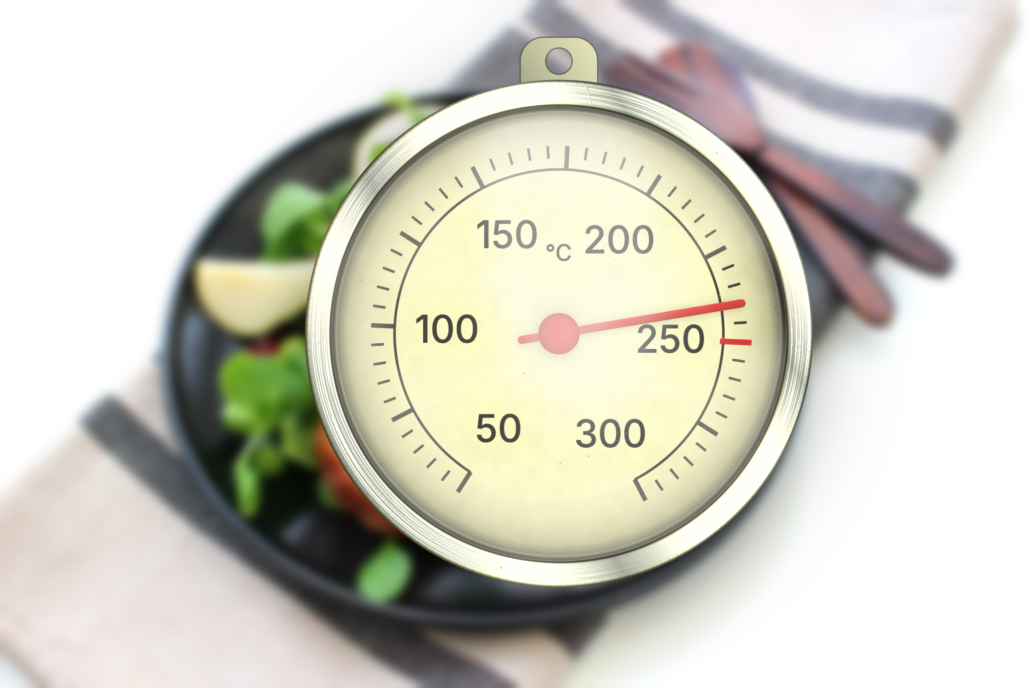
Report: 240,°C
